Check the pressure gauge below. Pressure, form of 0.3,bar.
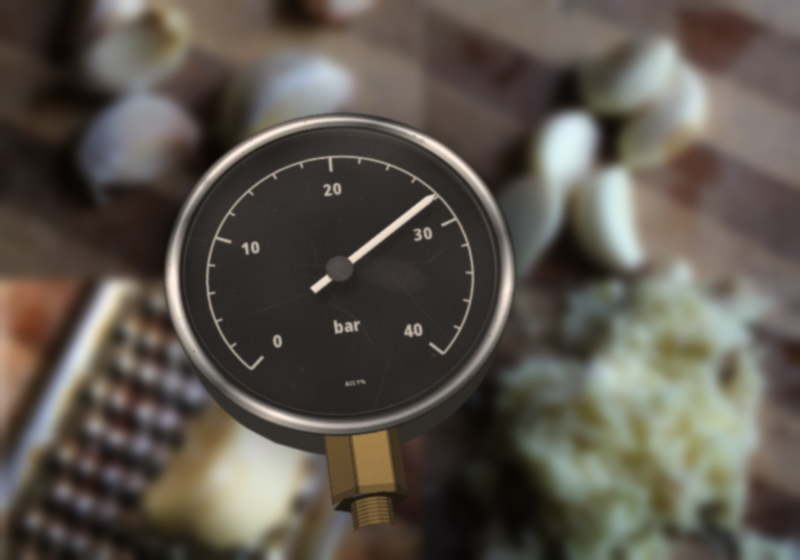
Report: 28,bar
